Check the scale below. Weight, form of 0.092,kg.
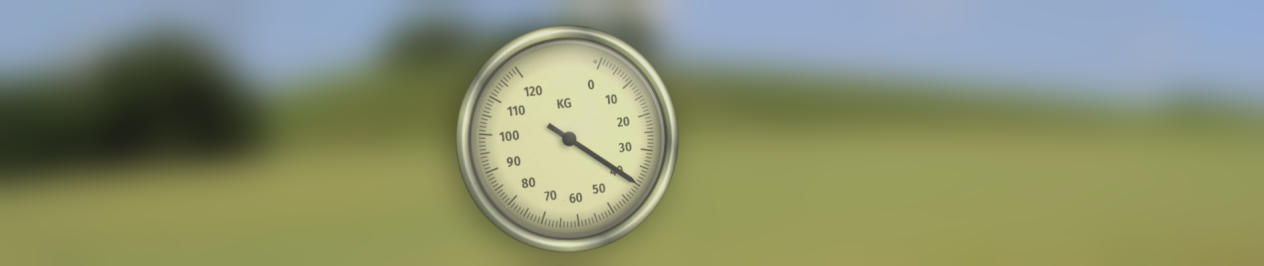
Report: 40,kg
